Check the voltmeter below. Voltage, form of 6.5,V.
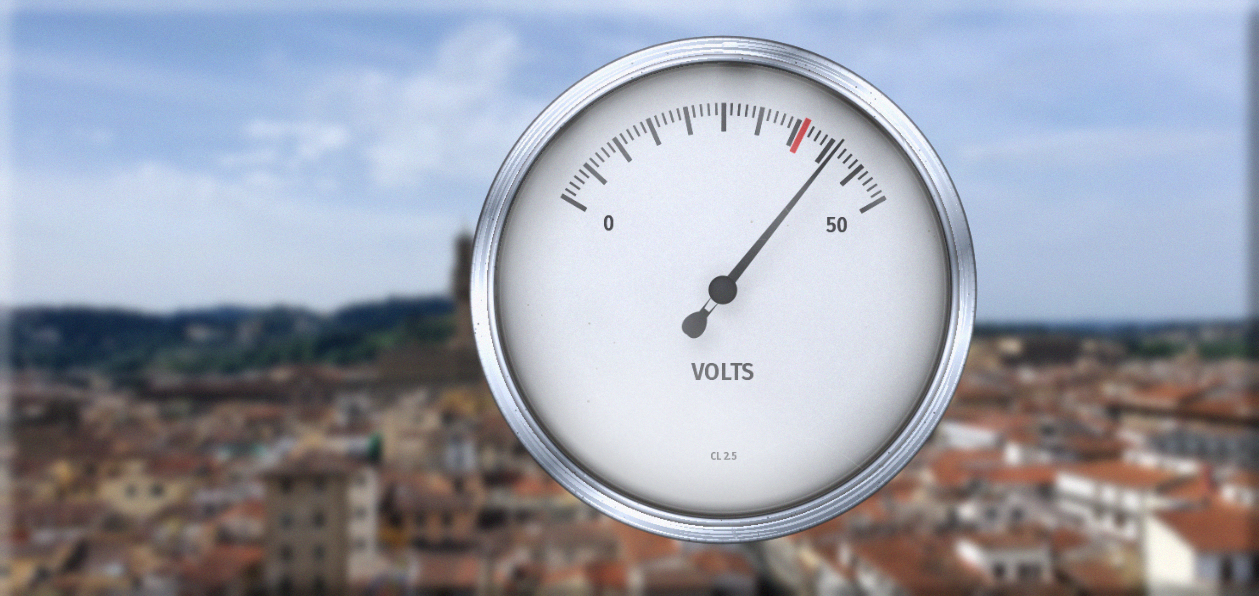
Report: 41,V
